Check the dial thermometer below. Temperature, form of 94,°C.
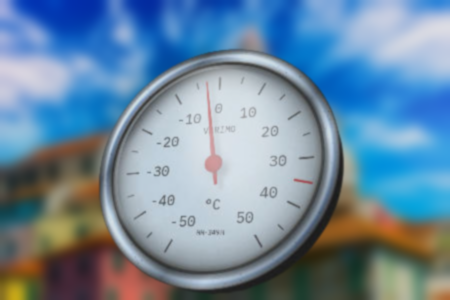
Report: -2.5,°C
